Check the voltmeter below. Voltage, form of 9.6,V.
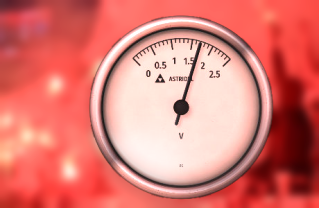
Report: 1.7,V
